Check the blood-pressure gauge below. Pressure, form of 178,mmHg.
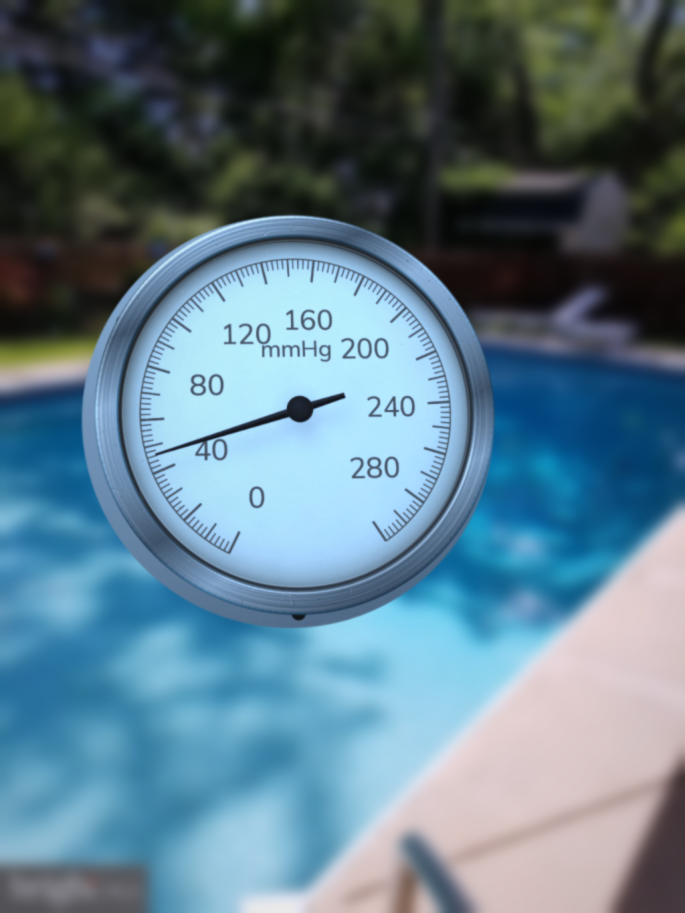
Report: 46,mmHg
